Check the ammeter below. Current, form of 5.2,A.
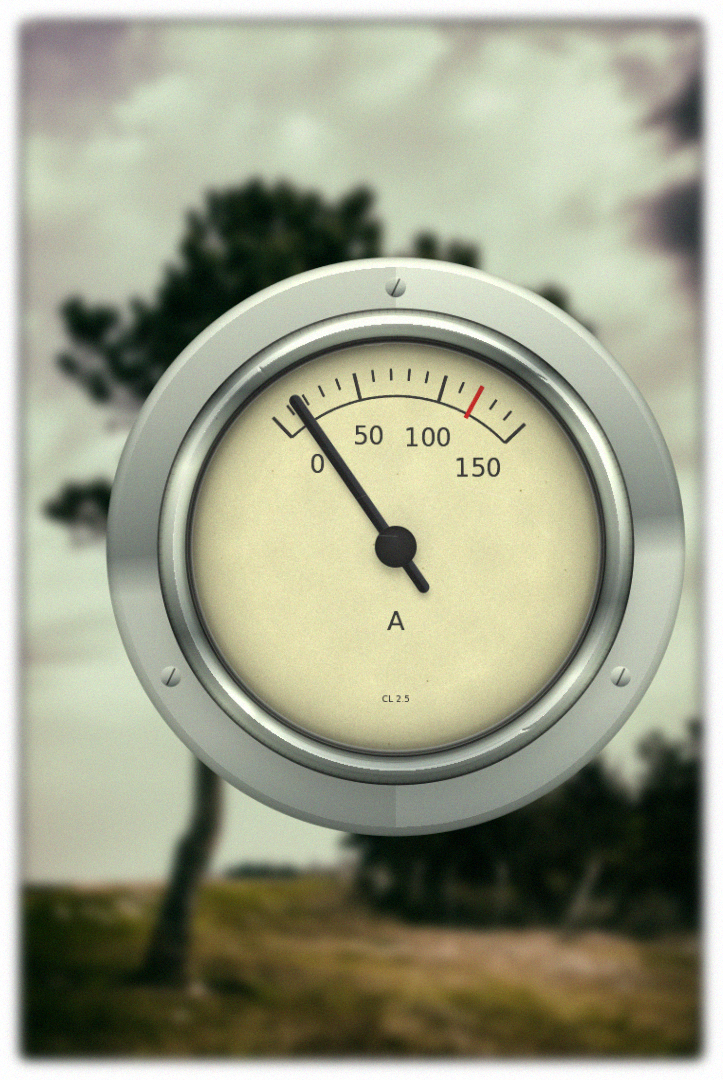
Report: 15,A
